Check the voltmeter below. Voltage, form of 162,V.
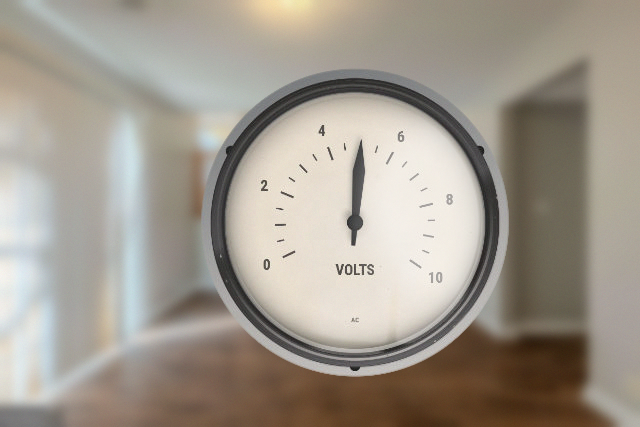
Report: 5,V
